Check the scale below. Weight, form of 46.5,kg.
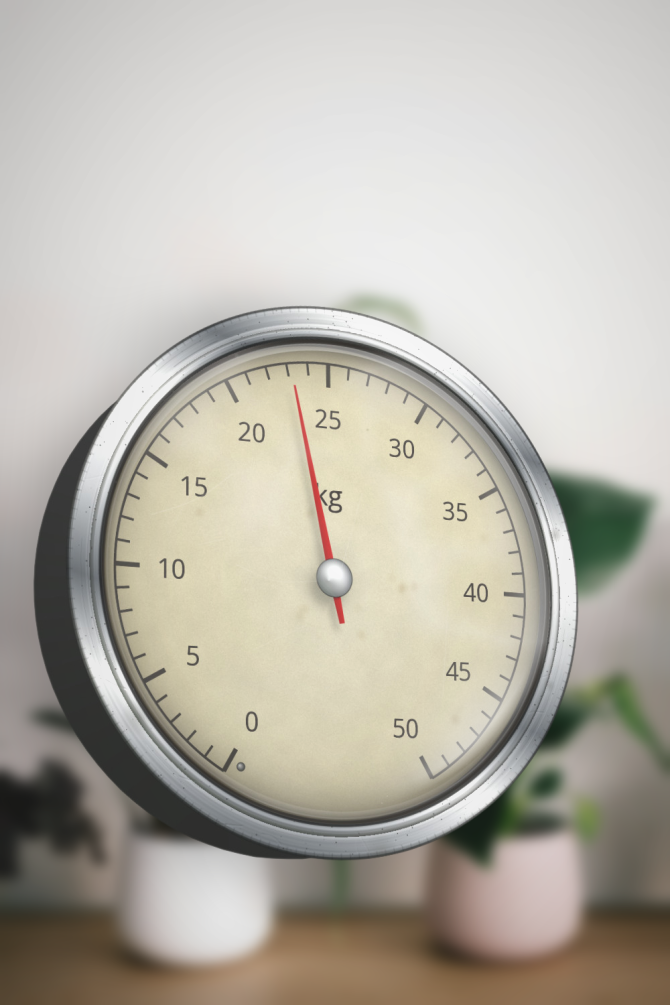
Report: 23,kg
